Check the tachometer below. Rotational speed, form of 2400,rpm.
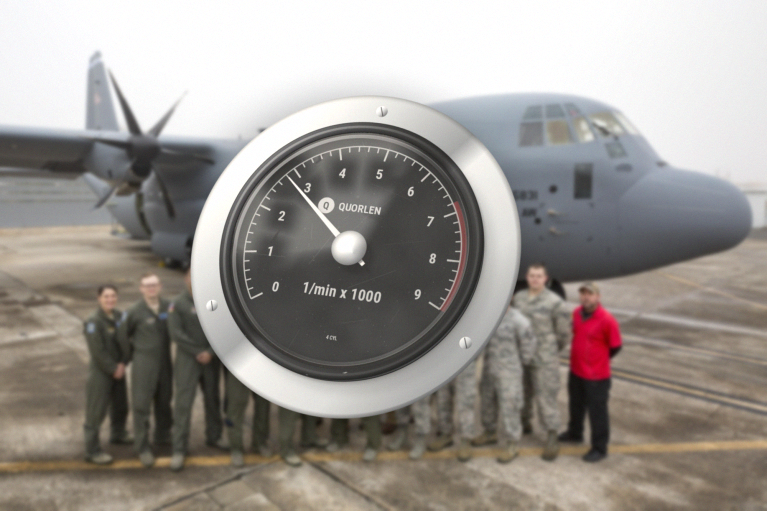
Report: 2800,rpm
